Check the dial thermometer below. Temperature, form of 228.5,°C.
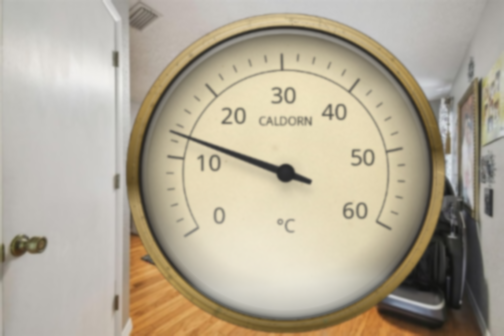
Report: 13,°C
